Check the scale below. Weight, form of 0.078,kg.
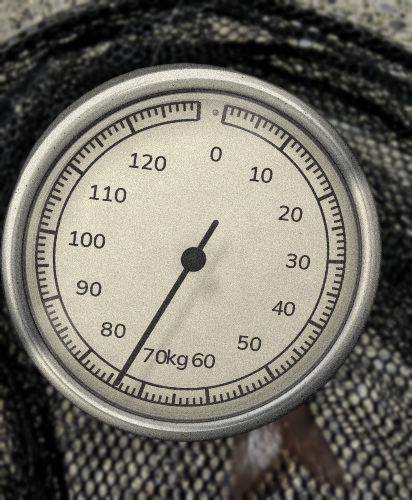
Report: 74,kg
